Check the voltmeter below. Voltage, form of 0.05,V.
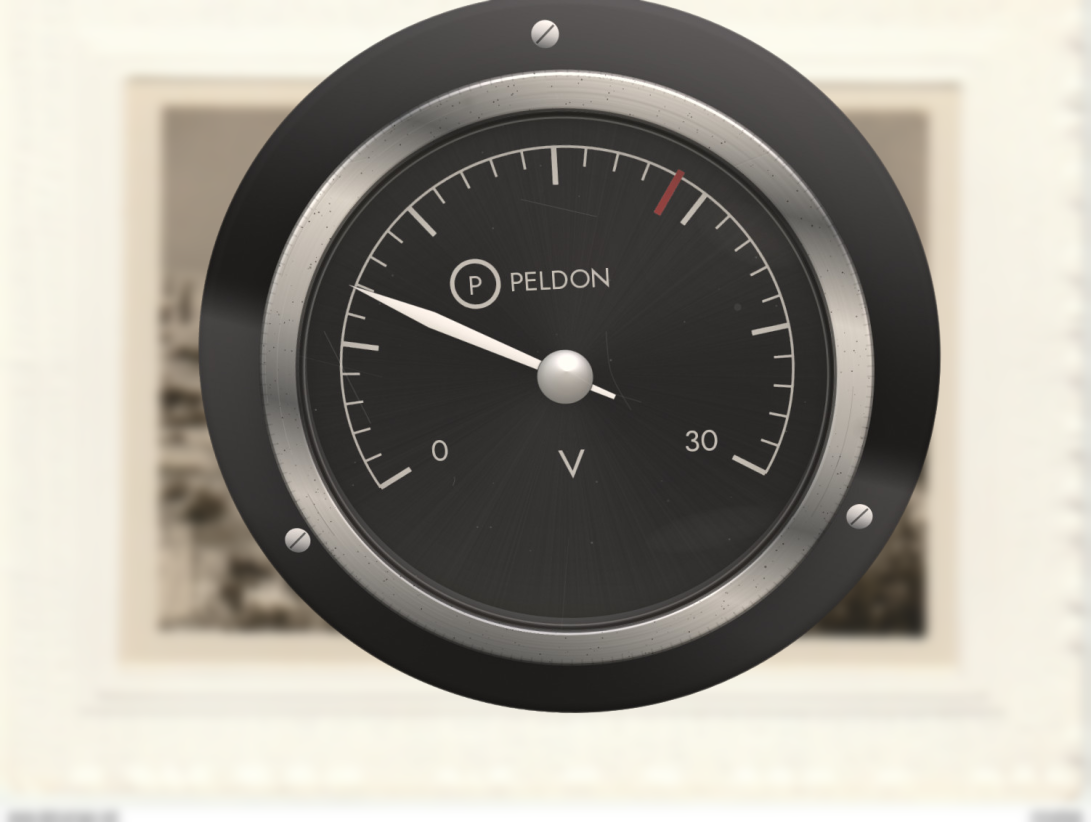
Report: 7,V
